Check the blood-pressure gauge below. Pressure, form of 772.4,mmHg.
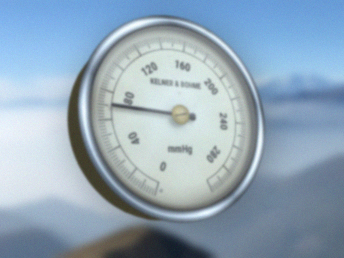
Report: 70,mmHg
